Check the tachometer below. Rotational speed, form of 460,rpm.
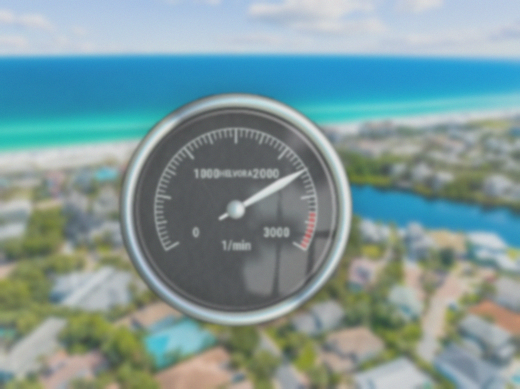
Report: 2250,rpm
